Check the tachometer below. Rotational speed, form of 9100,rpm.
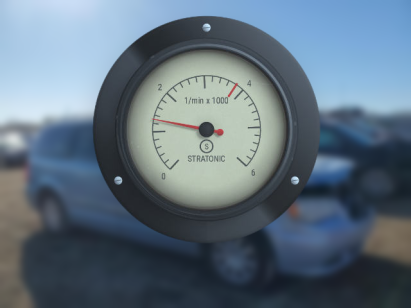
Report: 1300,rpm
